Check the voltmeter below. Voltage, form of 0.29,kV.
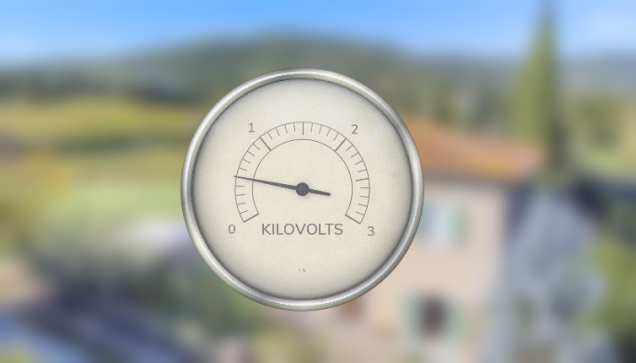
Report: 0.5,kV
